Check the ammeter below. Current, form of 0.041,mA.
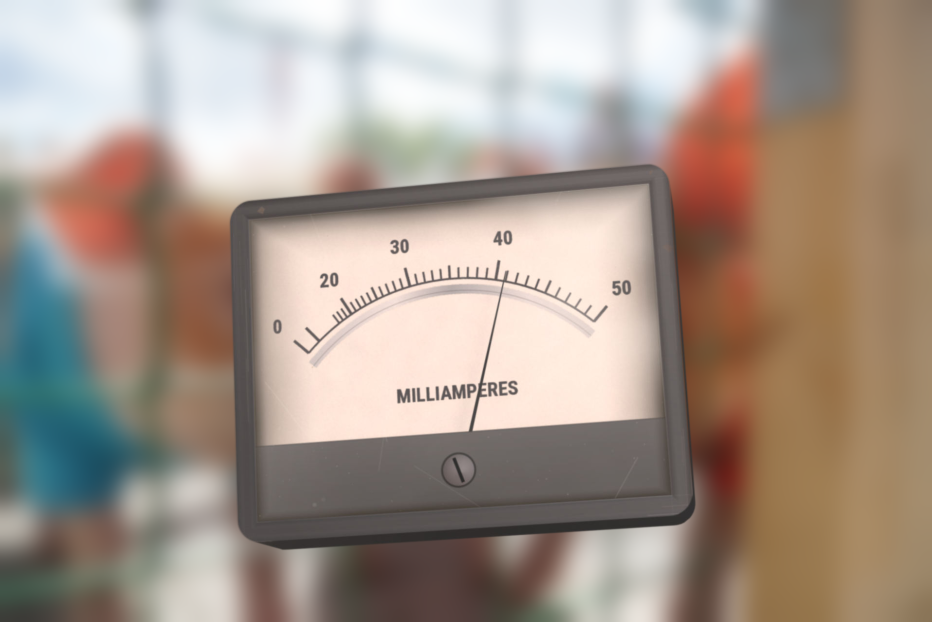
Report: 41,mA
